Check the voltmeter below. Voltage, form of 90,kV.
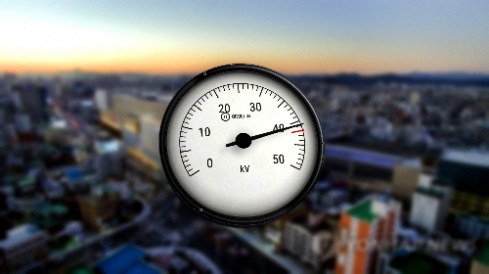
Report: 41,kV
